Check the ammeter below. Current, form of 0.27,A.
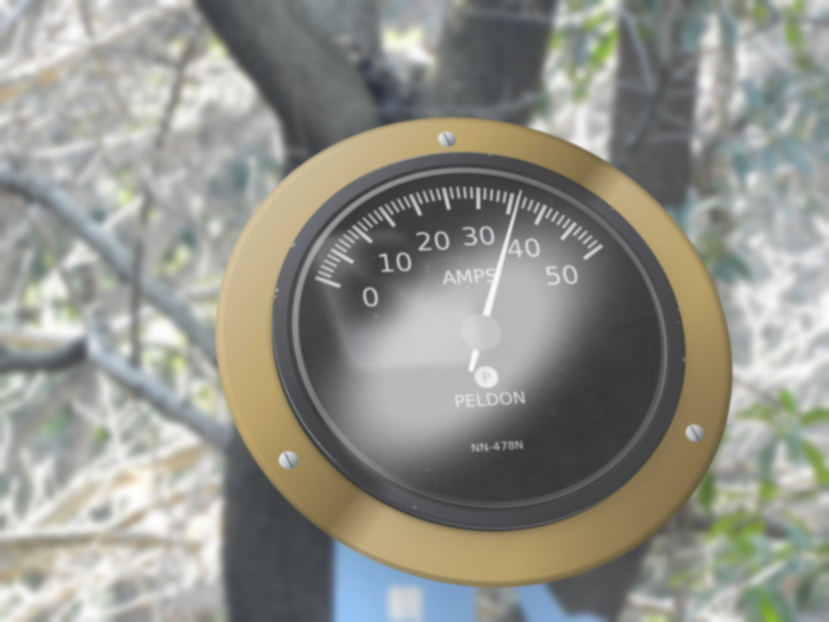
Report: 36,A
